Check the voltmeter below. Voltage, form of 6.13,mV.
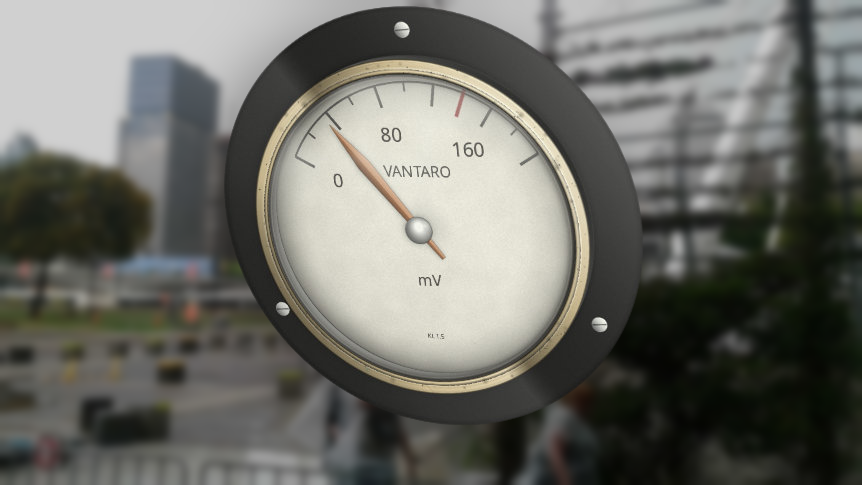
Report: 40,mV
